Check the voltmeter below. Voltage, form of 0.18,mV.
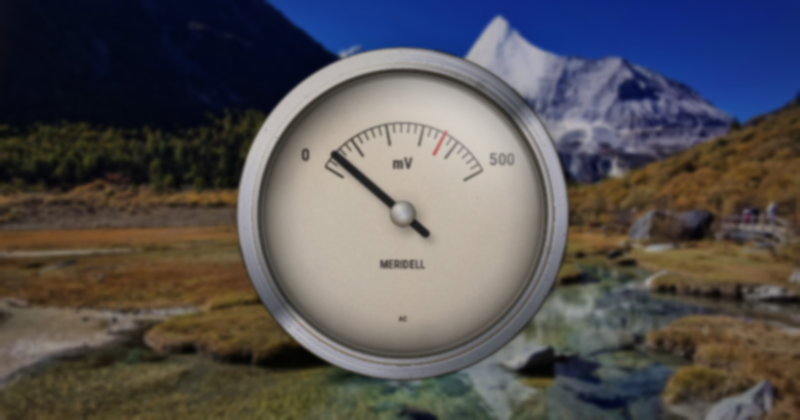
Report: 40,mV
